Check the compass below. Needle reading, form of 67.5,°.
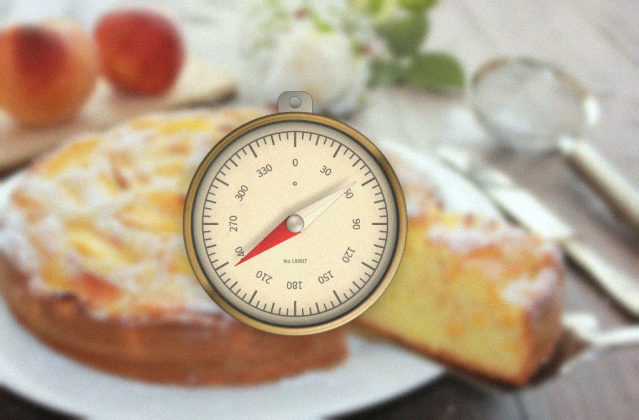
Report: 235,°
